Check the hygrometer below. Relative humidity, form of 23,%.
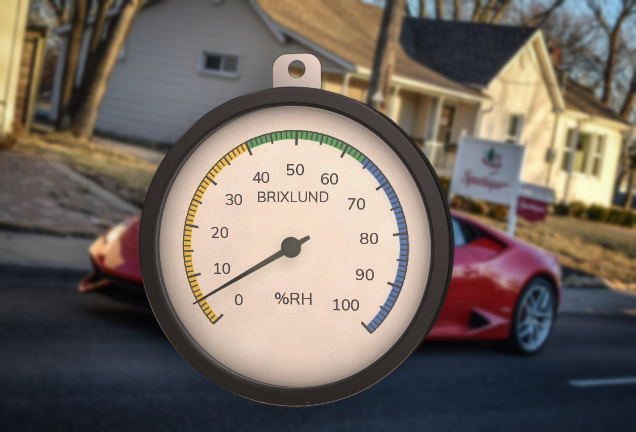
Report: 5,%
